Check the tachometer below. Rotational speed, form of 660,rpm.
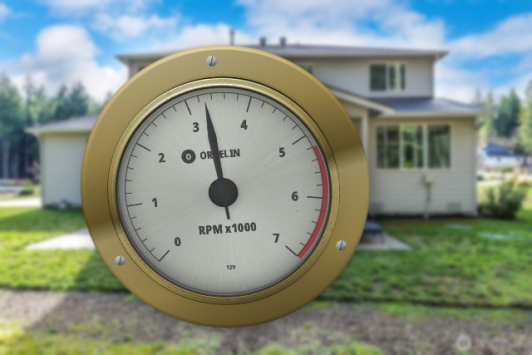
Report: 3300,rpm
